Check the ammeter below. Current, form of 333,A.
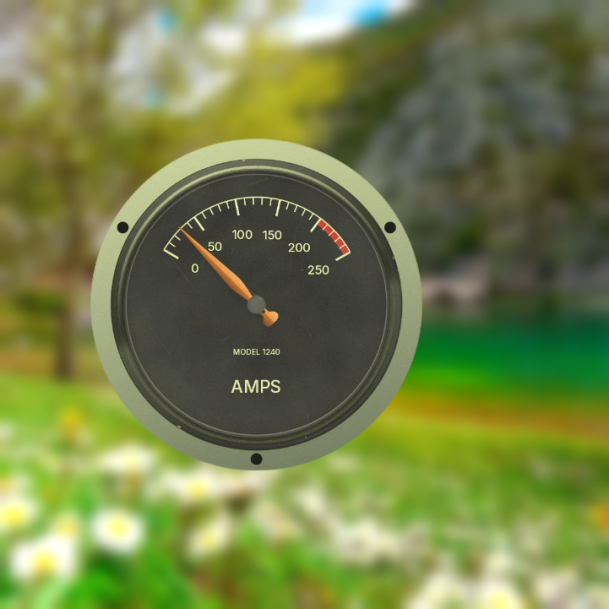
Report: 30,A
